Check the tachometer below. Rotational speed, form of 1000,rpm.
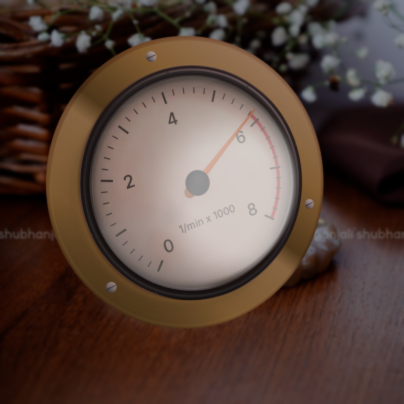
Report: 5800,rpm
